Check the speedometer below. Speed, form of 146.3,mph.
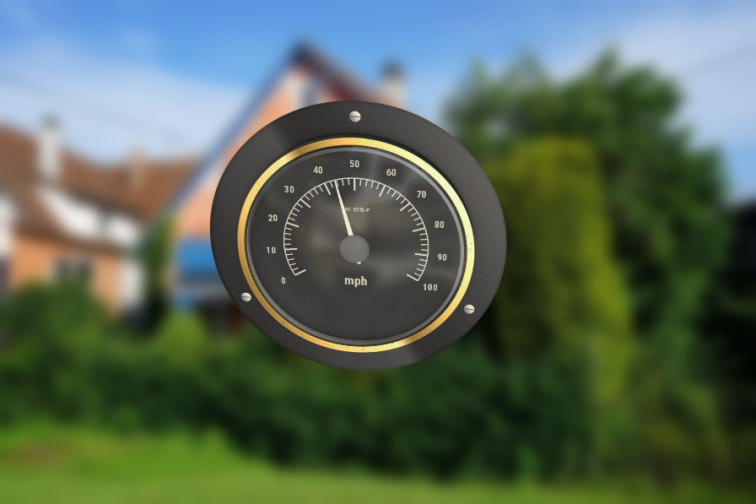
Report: 44,mph
